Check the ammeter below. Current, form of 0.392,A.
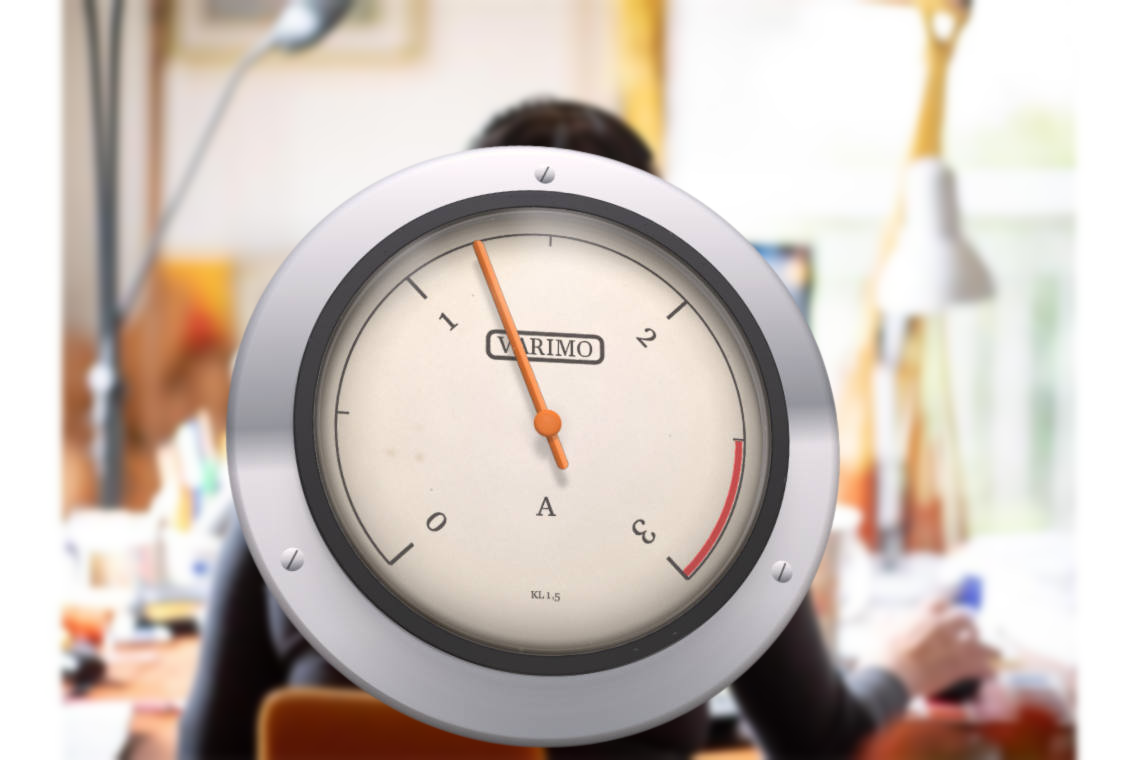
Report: 1.25,A
